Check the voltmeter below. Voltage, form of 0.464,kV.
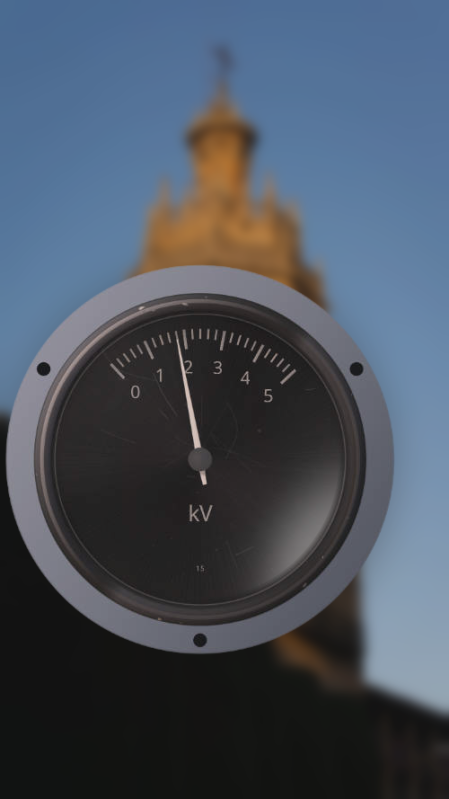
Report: 1.8,kV
